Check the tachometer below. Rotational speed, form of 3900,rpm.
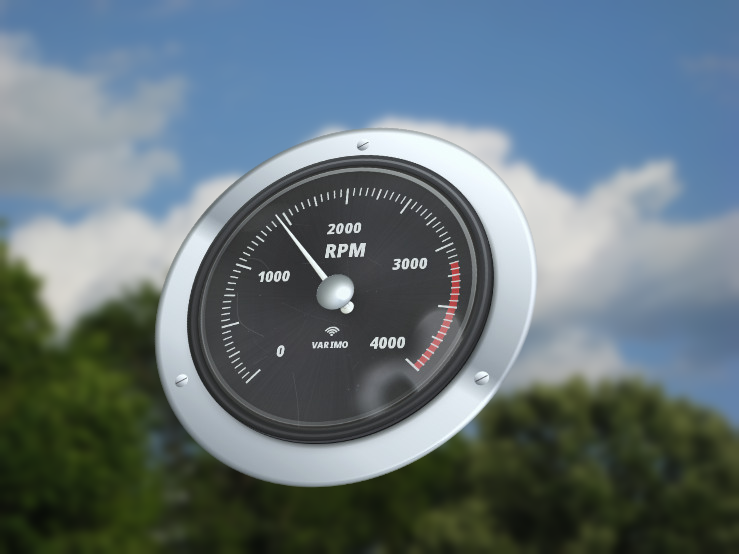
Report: 1450,rpm
